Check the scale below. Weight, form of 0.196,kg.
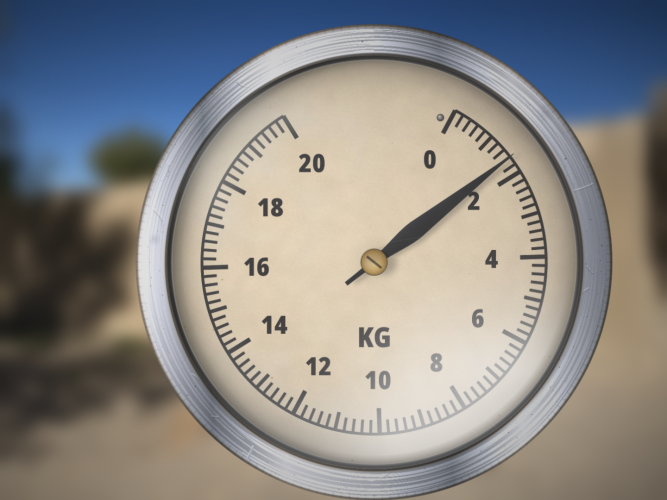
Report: 1.6,kg
